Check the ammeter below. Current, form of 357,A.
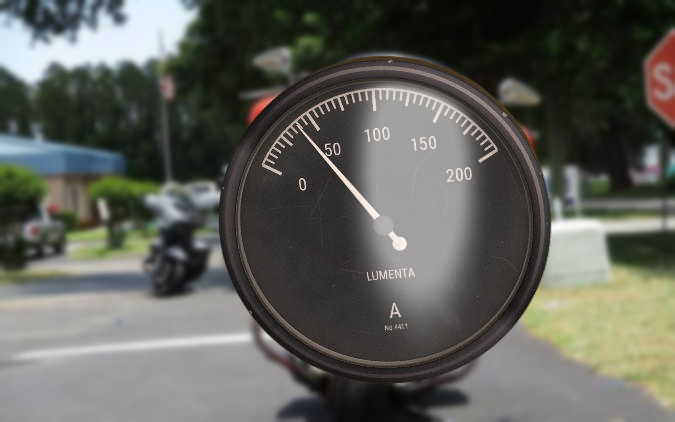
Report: 40,A
